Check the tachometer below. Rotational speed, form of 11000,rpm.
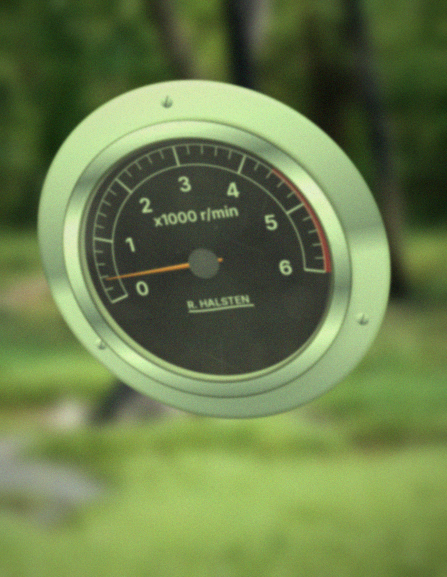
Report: 400,rpm
